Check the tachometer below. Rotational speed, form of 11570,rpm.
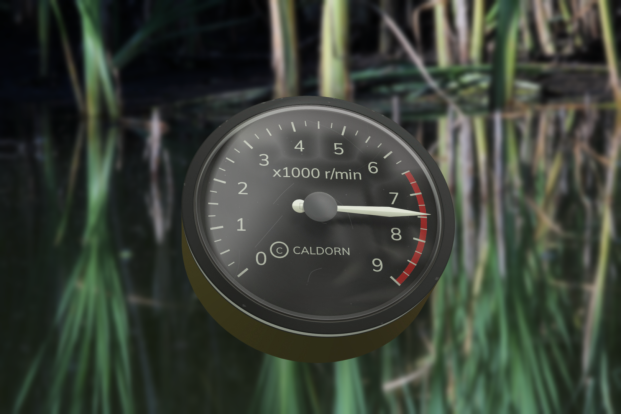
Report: 7500,rpm
